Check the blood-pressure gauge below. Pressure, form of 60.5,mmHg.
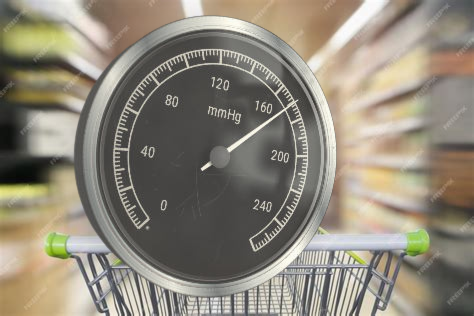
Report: 170,mmHg
